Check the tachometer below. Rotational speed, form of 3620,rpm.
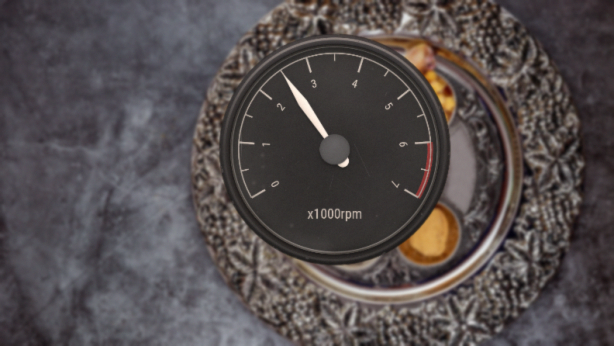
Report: 2500,rpm
